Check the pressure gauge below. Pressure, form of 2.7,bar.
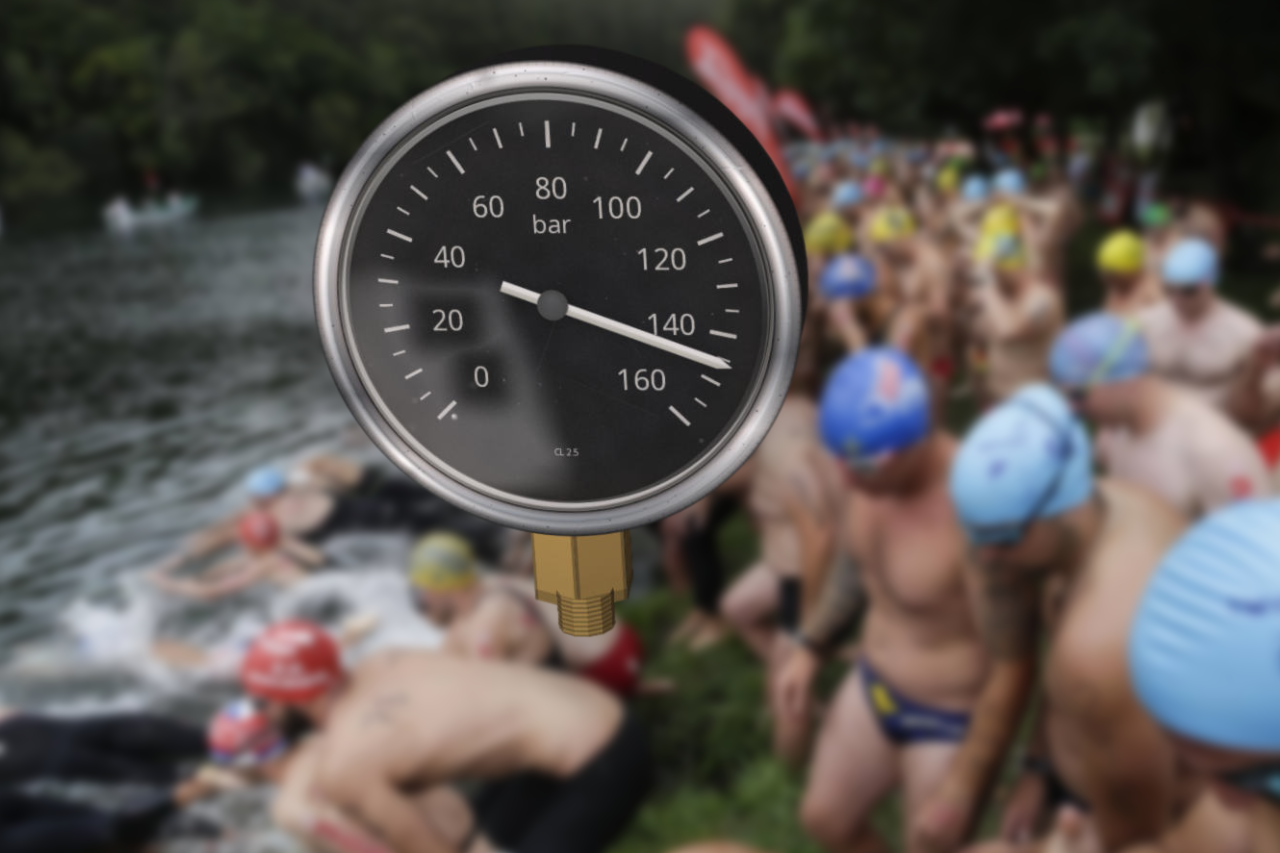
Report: 145,bar
